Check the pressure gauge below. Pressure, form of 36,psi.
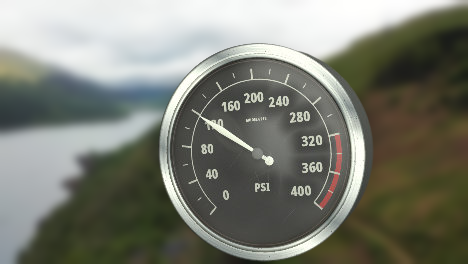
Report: 120,psi
